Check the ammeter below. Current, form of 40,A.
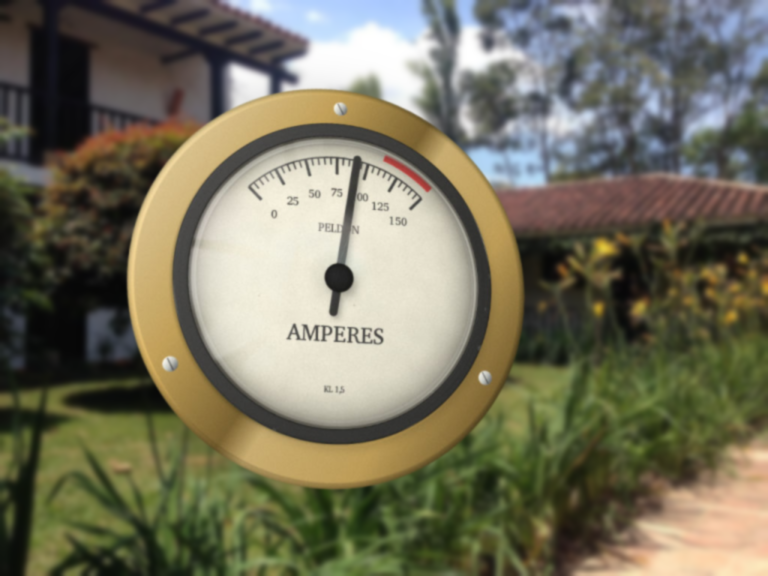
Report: 90,A
